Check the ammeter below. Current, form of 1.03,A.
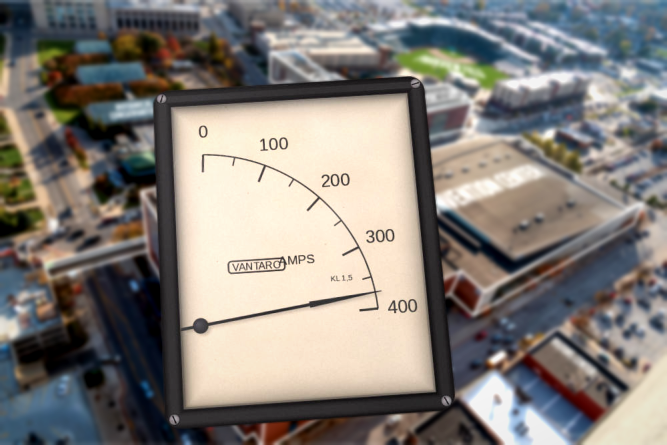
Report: 375,A
